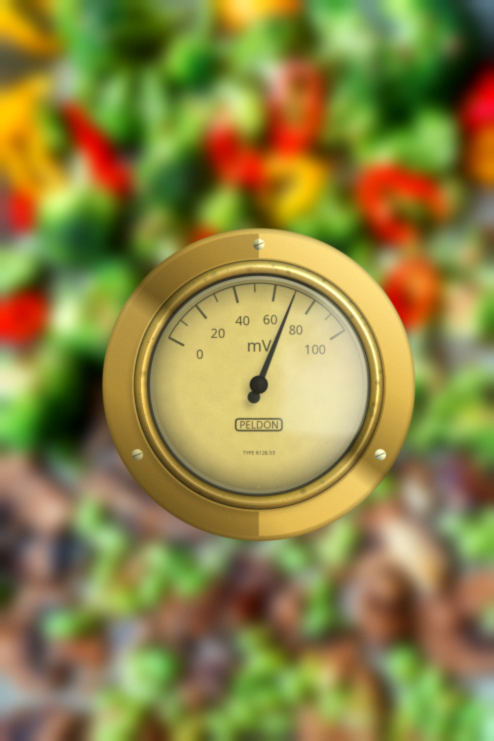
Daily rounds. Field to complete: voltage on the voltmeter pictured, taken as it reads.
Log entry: 70 mV
